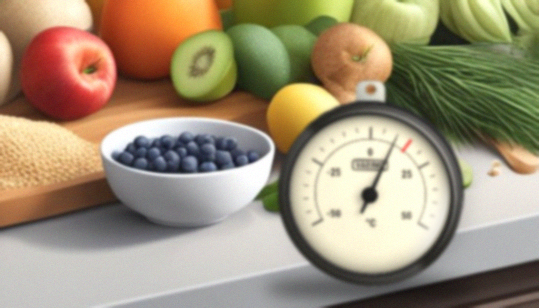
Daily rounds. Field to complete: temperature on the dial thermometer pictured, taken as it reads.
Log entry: 10 °C
